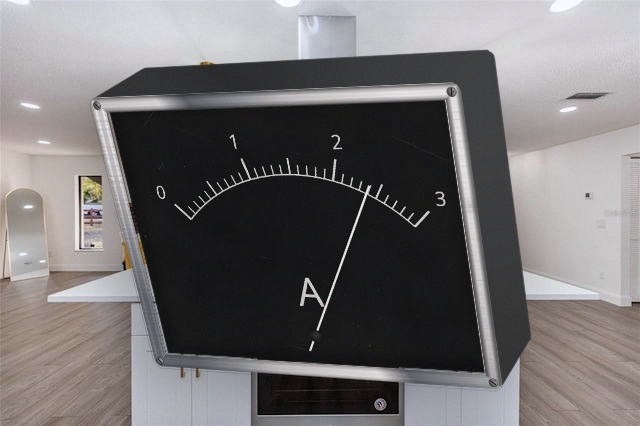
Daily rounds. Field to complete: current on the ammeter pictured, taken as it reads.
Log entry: 2.4 A
